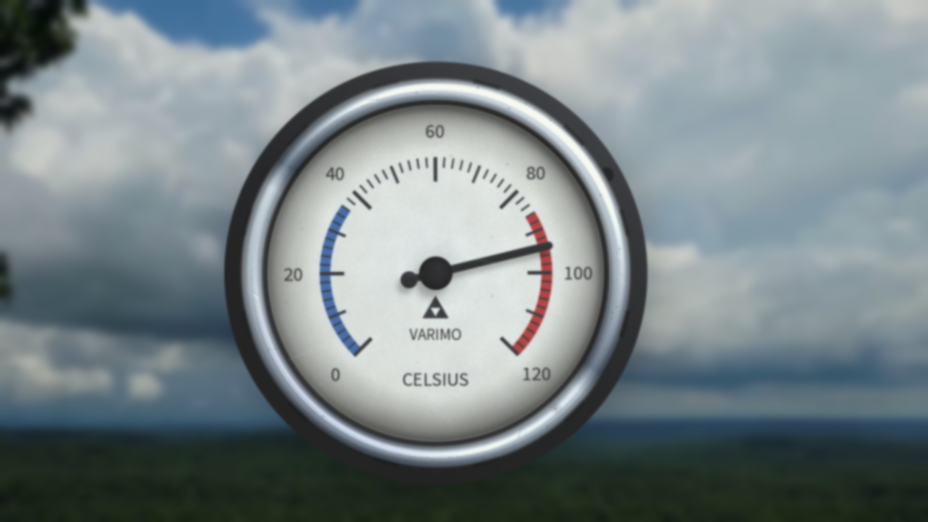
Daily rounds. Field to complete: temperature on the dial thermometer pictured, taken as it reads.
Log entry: 94 °C
